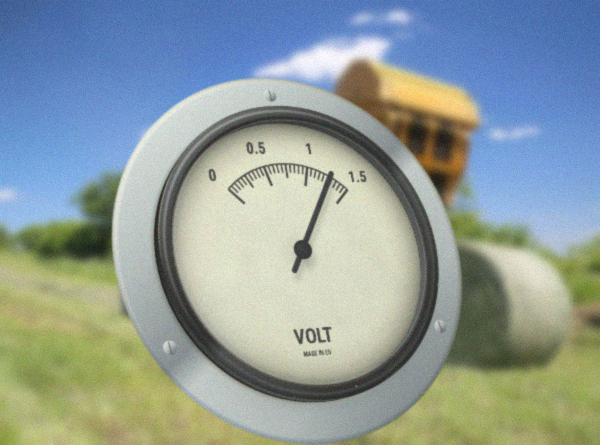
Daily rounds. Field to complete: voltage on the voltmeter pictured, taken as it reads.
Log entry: 1.25 V
